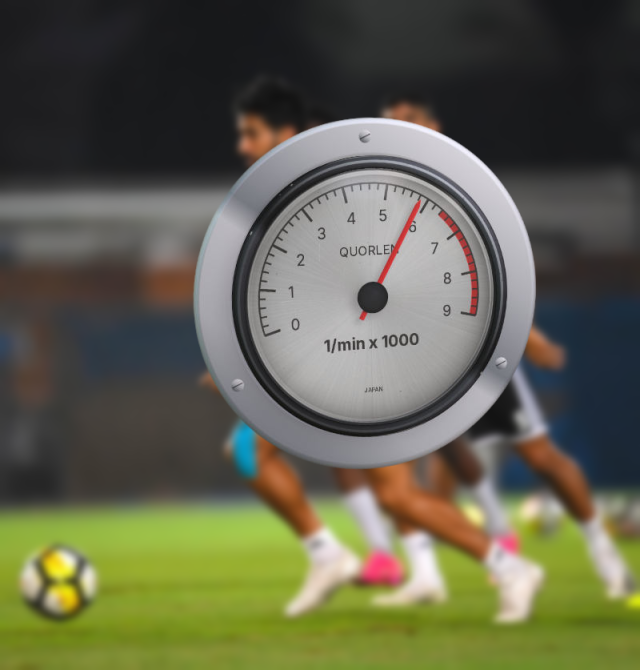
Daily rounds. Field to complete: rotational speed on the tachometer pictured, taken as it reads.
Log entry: 5800 rpm
